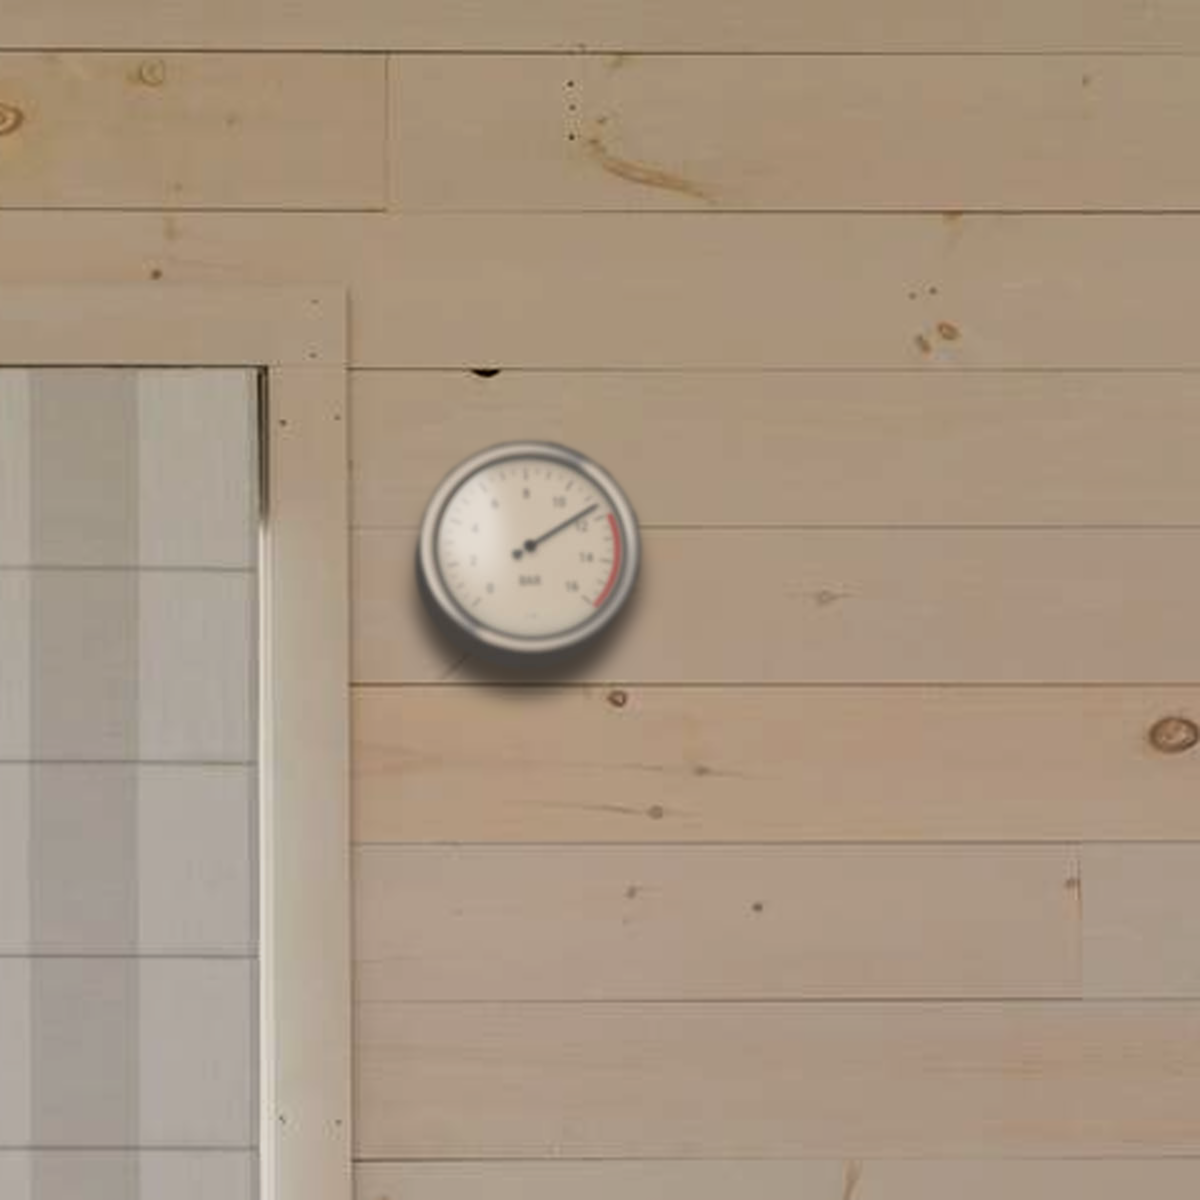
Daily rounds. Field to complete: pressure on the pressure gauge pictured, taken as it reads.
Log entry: 11.5 bar
